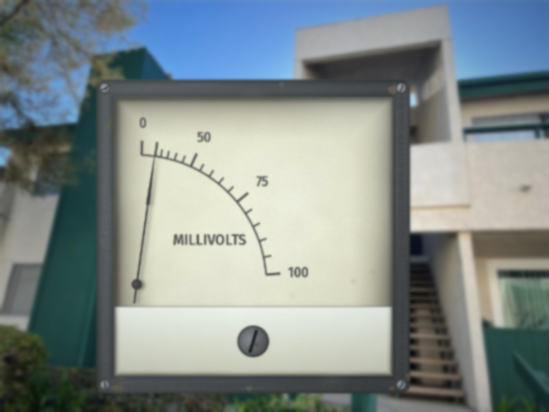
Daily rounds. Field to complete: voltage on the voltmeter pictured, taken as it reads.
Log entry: 25 mV
